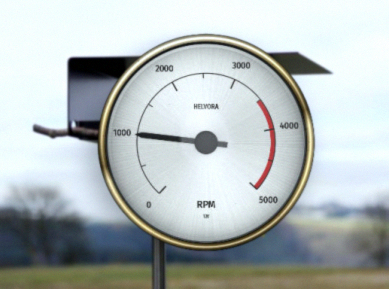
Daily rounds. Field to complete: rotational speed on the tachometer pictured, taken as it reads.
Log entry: 1000 rpm
